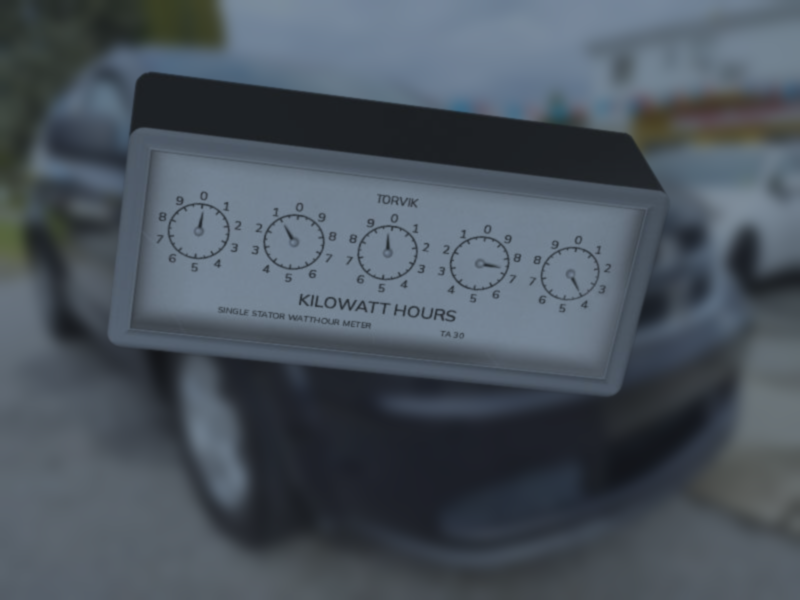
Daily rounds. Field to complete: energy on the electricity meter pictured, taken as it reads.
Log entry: 974 kWh
